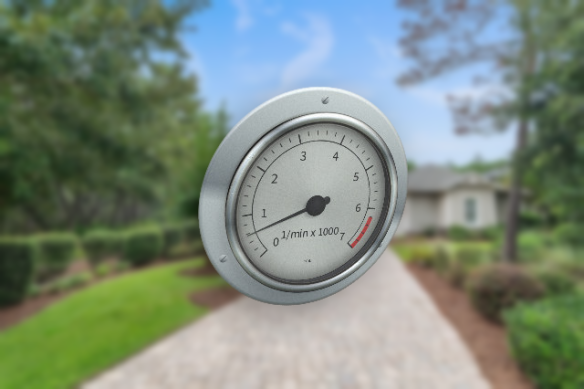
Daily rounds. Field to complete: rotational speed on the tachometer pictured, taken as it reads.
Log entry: 600 rpm
